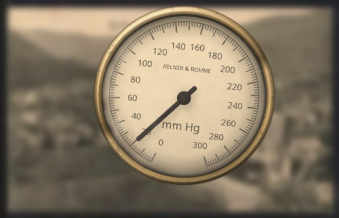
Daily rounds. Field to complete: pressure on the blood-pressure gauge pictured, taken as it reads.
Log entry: 20 mmHg
